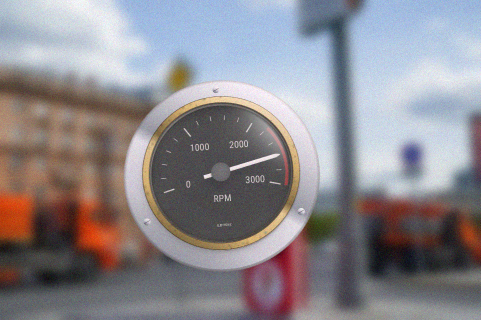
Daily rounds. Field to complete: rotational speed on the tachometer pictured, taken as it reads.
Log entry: 2600 rpm
